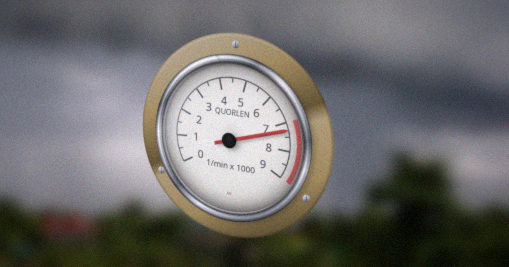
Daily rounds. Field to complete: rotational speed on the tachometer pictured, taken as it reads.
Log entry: 7250 rpm
